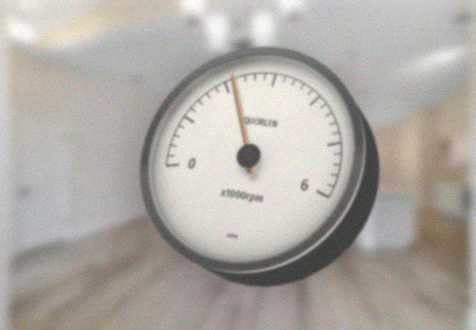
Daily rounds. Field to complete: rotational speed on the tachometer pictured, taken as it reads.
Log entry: 2200 rpm
